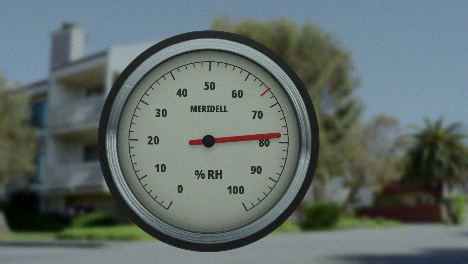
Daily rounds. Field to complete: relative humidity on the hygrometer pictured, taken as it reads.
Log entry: 78 %
